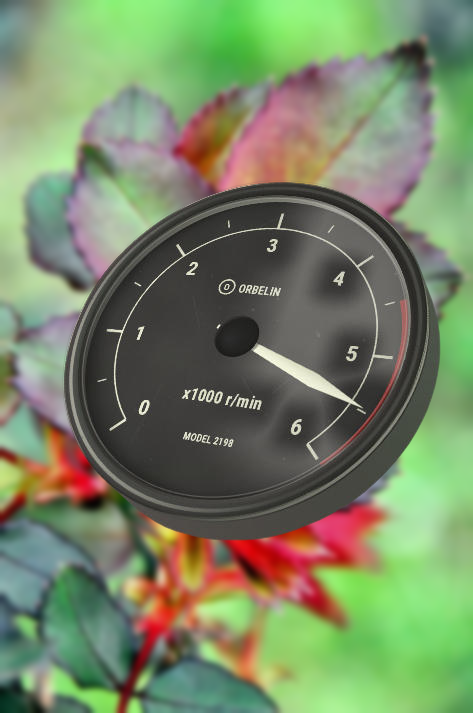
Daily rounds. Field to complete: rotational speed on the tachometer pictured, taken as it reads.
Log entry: 5500 rpm
